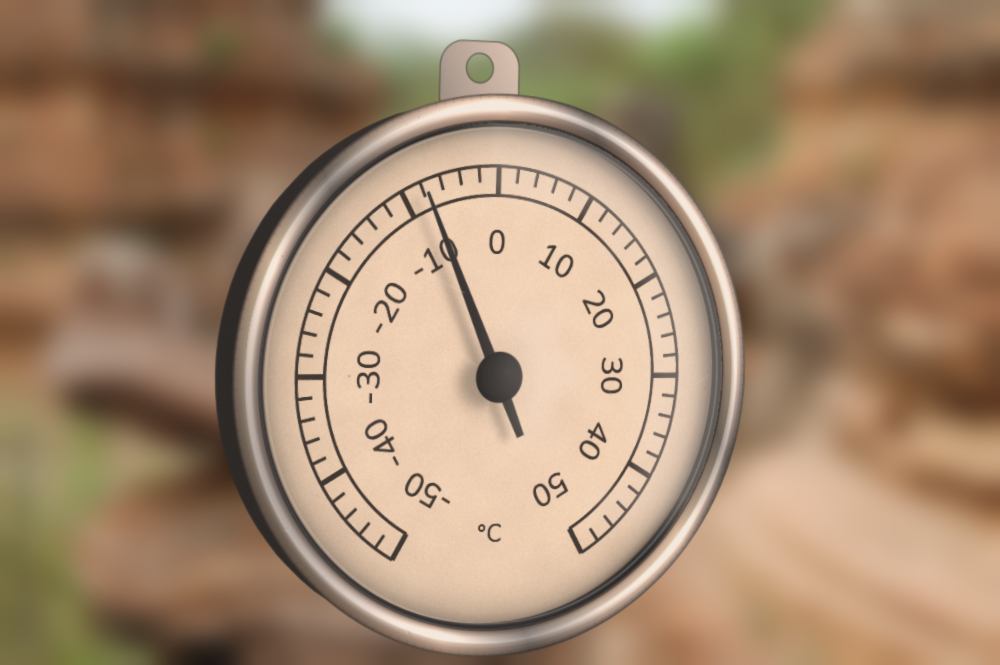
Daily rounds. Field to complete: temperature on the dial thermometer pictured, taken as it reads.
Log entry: -8 °C
